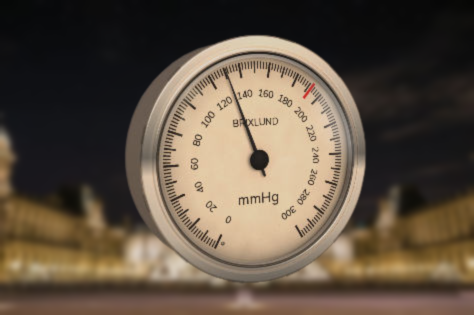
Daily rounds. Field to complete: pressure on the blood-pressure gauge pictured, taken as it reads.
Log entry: 130 mmHg
